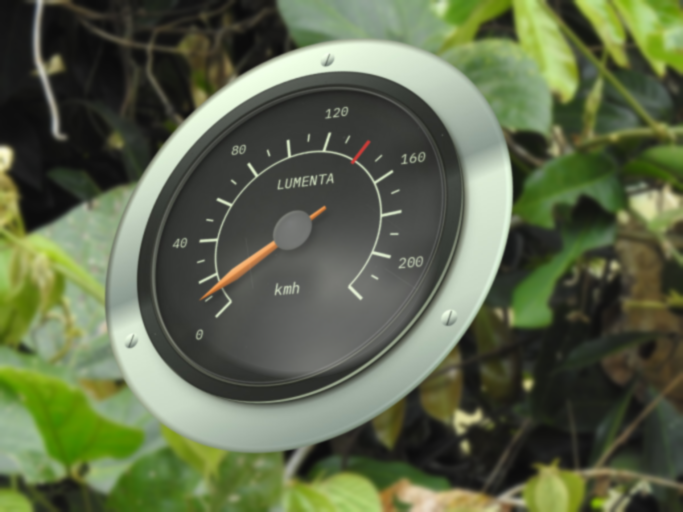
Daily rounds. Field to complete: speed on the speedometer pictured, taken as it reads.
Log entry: 10 km/h
